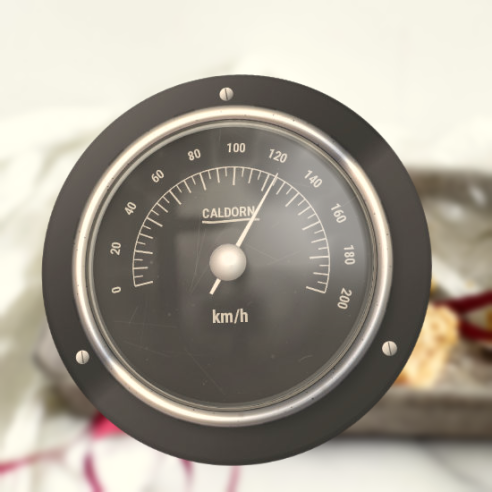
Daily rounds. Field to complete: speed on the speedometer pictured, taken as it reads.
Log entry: 125 km/h
